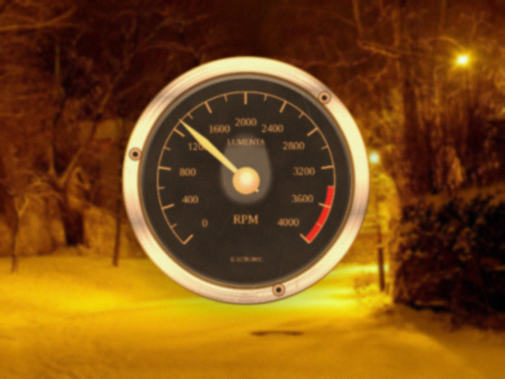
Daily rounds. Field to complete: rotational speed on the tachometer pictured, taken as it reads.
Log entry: 1300 rpm
